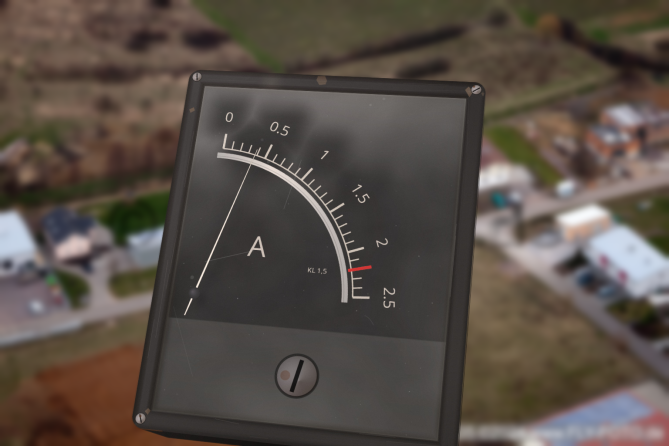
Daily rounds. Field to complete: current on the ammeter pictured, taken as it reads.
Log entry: 0.4 A
